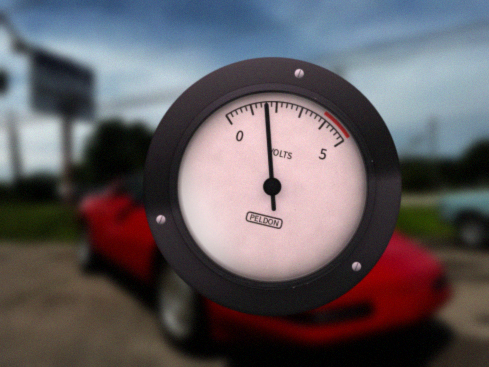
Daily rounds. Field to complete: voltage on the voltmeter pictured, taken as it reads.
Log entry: 1.6 V
